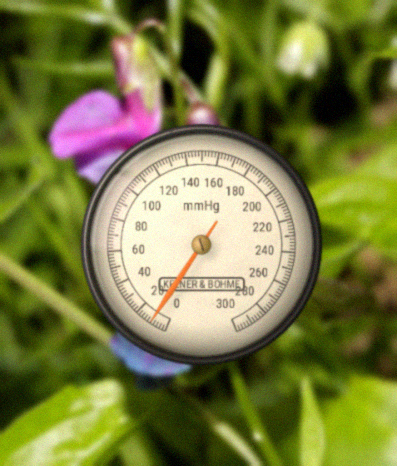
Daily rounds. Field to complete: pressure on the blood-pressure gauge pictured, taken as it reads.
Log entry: 10 mmHg
